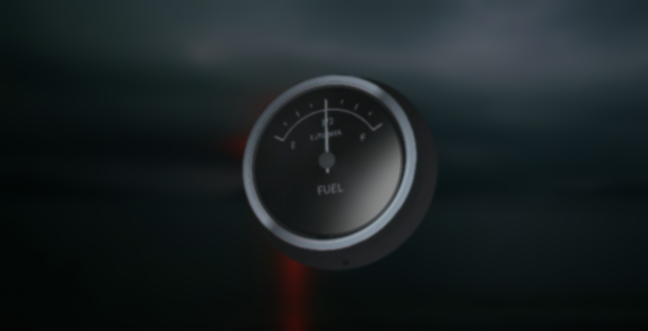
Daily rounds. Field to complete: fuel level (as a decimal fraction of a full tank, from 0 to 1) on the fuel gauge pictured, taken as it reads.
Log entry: 0.5
